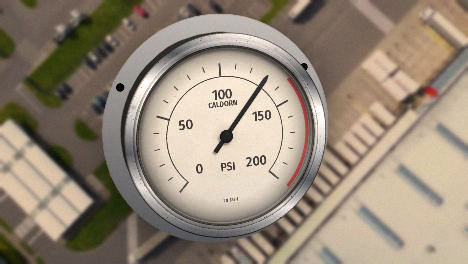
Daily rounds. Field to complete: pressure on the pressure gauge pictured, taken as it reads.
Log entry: 130 psi
